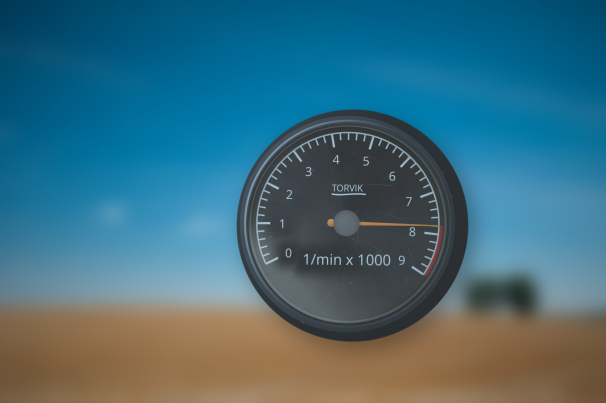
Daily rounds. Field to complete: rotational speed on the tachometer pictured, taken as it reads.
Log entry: 7800 rpm
